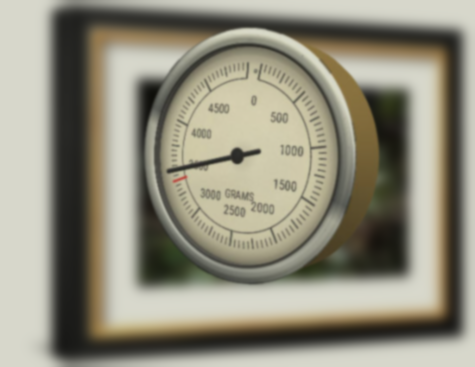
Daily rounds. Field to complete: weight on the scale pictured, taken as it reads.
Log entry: 3500 g
